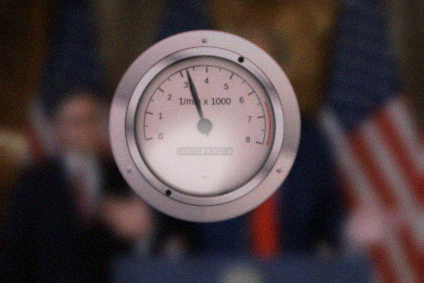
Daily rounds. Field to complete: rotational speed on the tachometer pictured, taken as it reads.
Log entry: 3250 rpm
